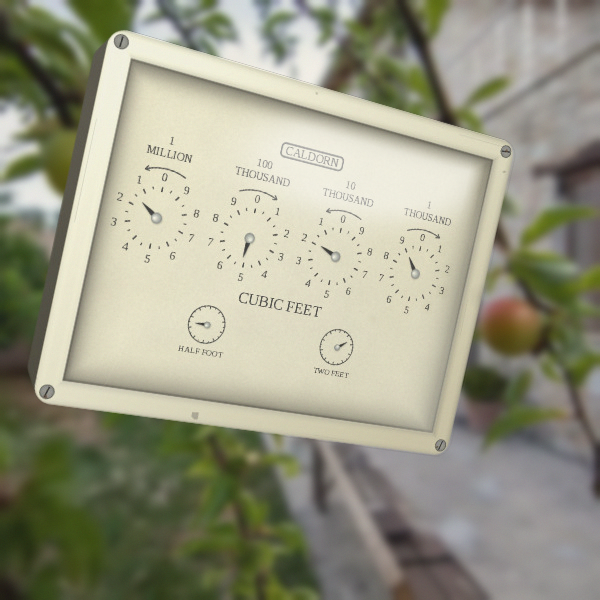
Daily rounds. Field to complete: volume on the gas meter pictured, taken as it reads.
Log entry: 151900 ft³
